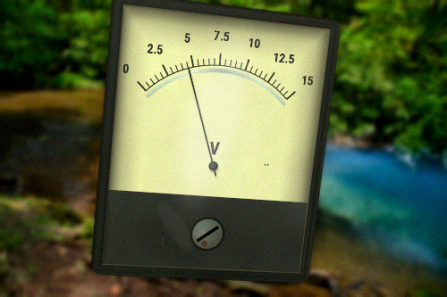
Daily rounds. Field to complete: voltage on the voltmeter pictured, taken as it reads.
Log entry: 4.5 V
